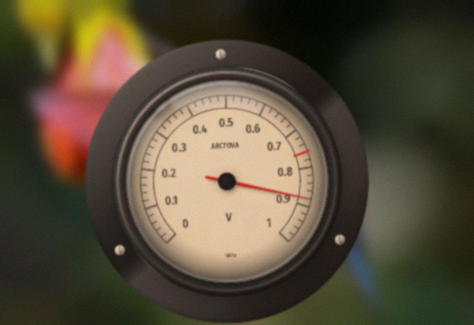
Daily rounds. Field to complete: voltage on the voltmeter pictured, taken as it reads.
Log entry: 0.88 V
